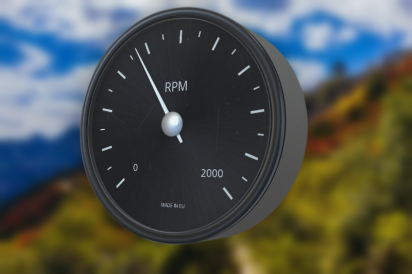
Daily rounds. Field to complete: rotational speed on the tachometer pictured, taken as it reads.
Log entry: 750 rpm
